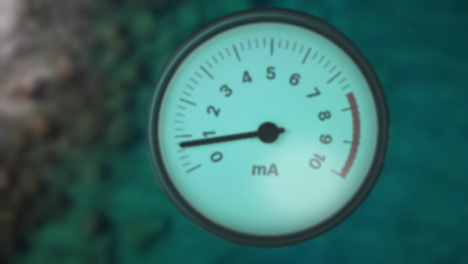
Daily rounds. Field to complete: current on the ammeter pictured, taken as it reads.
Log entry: 0.8 mA
